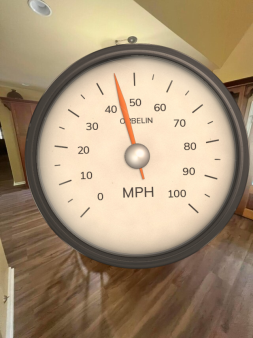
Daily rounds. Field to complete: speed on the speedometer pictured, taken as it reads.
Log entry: 45 mph
